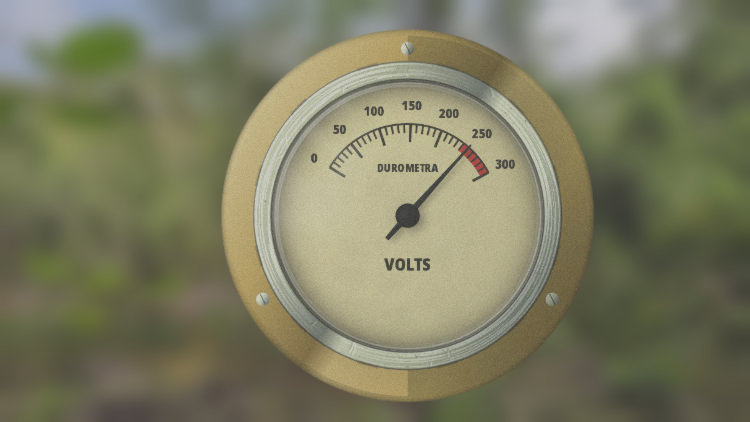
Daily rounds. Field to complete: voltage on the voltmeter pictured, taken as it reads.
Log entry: 250 V
